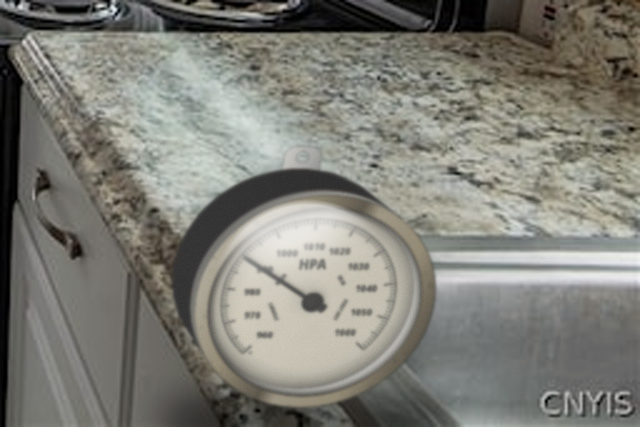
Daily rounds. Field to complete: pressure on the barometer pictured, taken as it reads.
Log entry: 990 hPa
